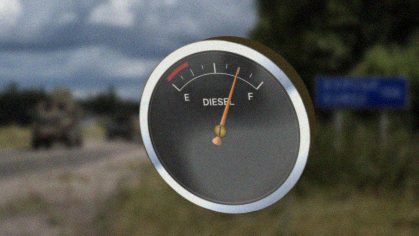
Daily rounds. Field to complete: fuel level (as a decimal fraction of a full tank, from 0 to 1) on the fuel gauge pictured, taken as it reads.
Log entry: 0.75
